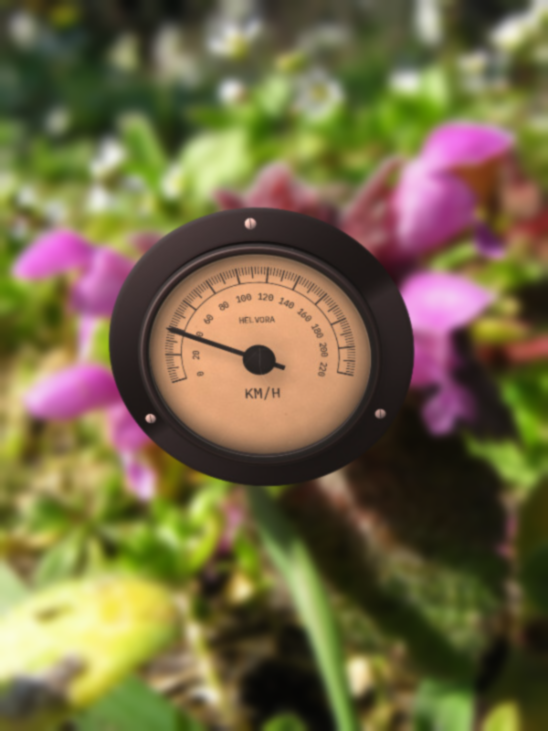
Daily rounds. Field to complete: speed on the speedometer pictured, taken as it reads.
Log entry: 40 km/h
